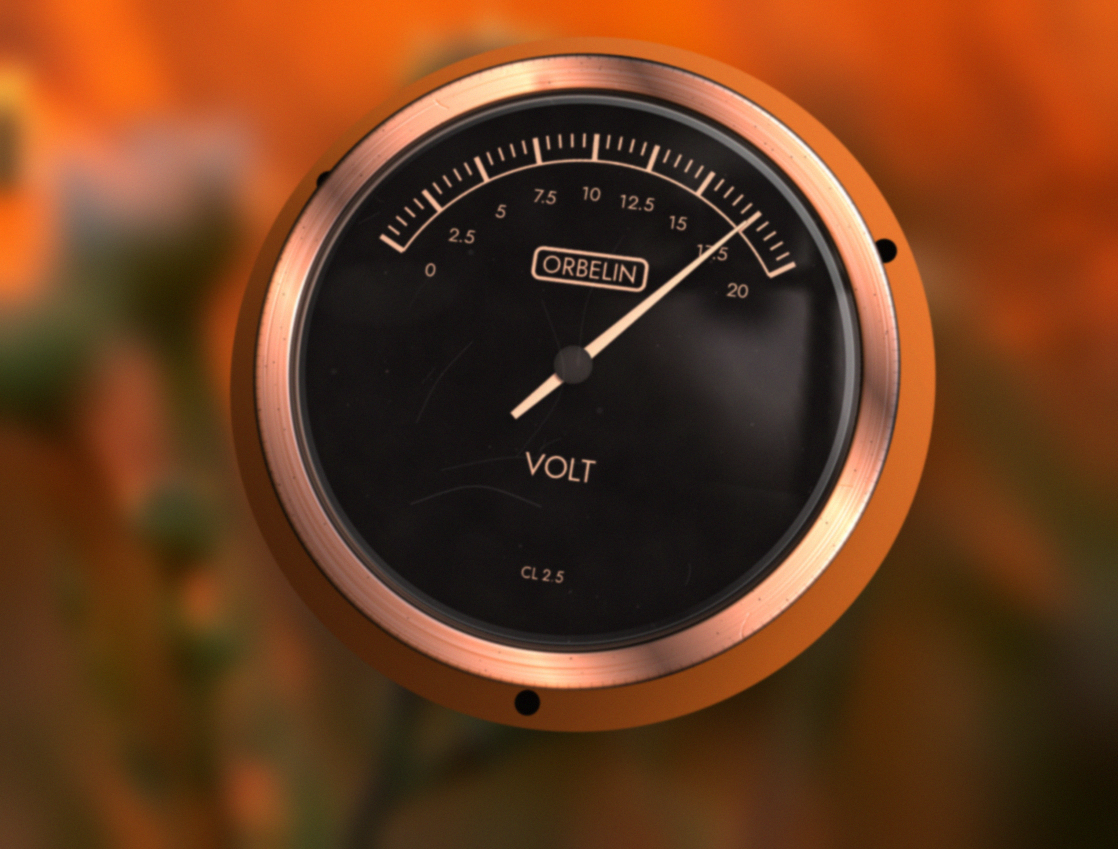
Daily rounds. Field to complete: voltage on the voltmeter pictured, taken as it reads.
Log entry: 17.5 V
